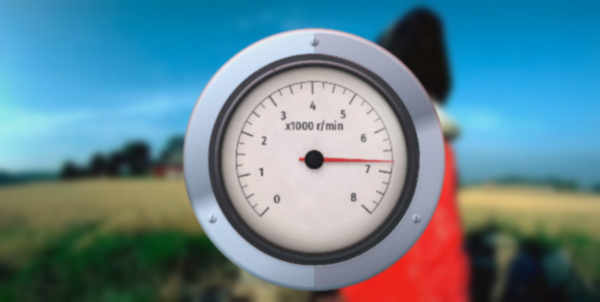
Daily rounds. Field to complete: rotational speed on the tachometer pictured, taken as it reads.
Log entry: 6750 rpm
